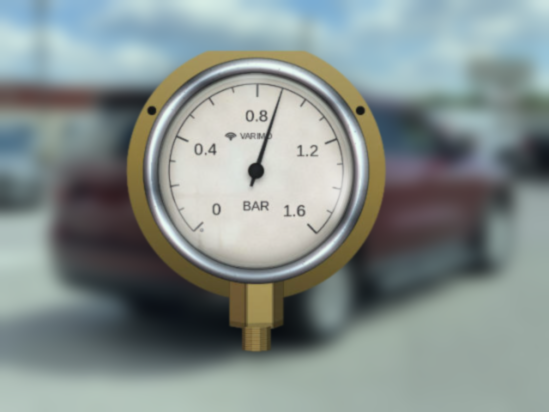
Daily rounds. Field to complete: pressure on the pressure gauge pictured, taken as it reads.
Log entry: 0.9 bar
